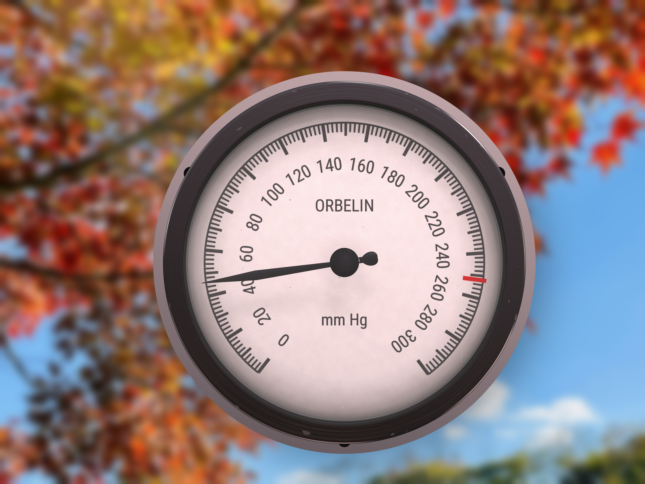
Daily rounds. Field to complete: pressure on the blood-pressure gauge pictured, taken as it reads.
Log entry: 46 mmHg
